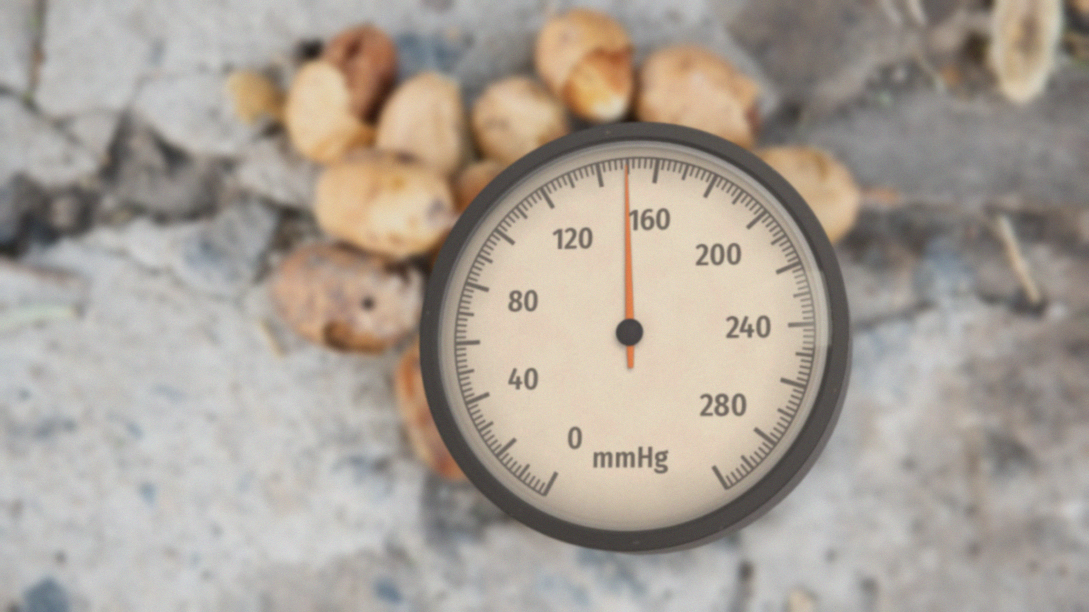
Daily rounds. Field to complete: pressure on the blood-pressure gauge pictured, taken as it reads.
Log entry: 150 mmHg
